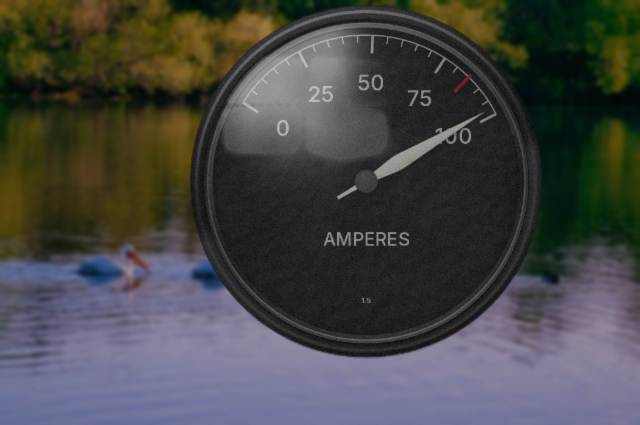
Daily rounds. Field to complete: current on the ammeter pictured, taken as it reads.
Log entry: 97.5 A
